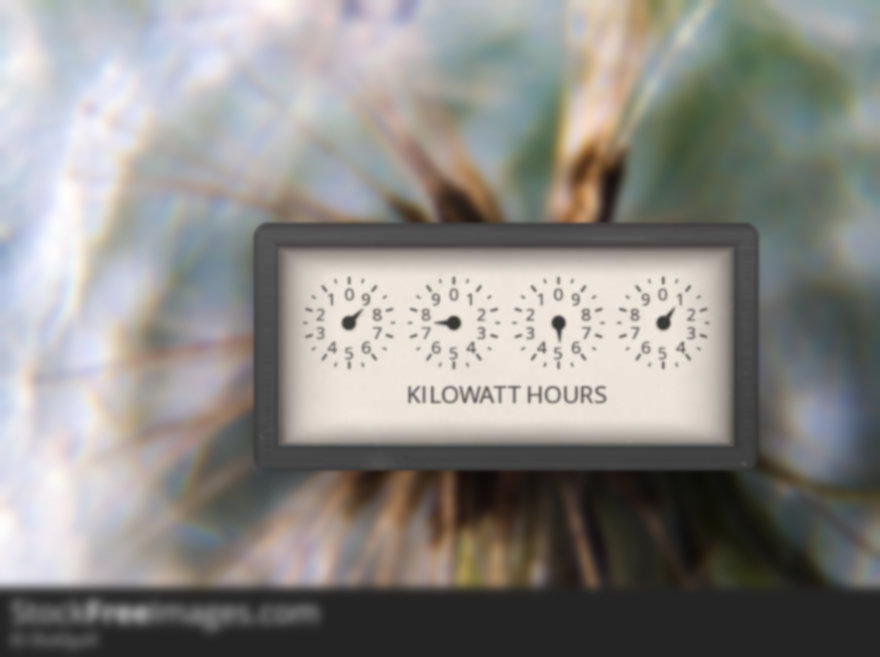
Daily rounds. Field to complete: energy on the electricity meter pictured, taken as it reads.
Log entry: 8751 kWh
